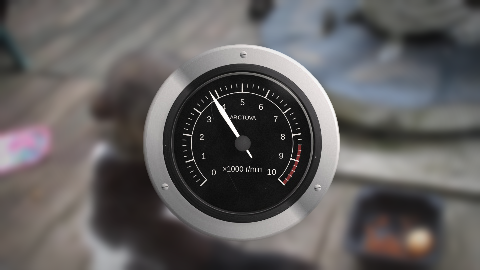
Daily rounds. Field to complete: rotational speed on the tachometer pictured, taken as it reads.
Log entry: 3800 rpm
